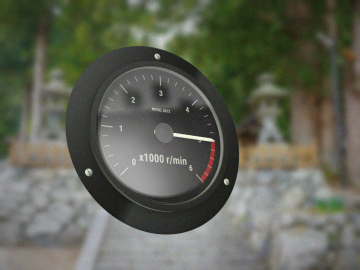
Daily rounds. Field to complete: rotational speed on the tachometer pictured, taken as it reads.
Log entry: 5000 rpm
